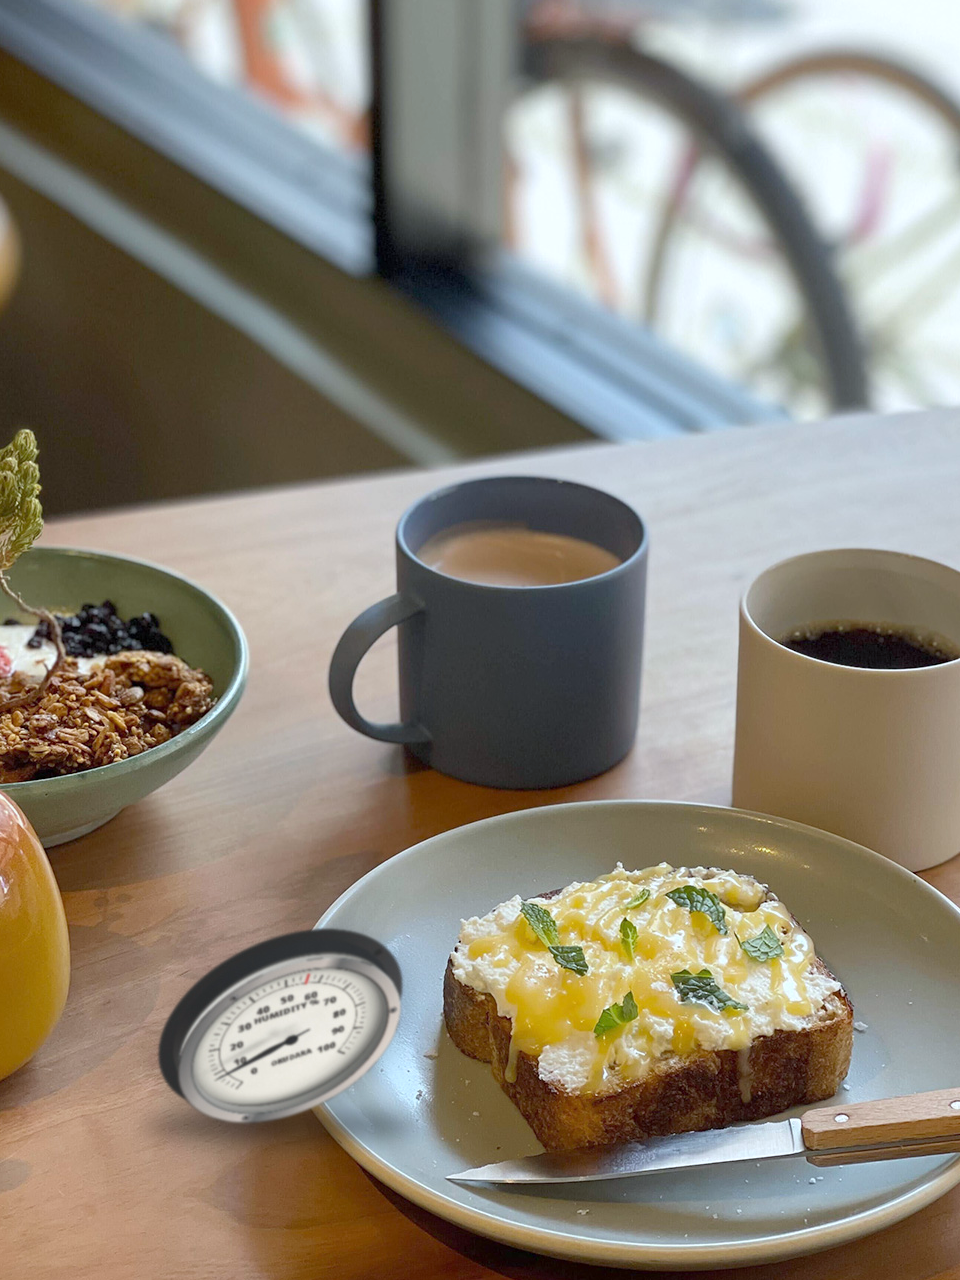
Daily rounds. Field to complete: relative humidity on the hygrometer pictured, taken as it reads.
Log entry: 10 %
